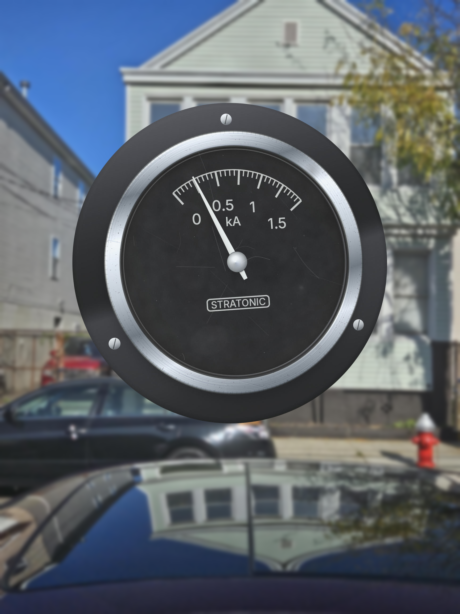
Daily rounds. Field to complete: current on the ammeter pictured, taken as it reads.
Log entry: 0.25 kA
